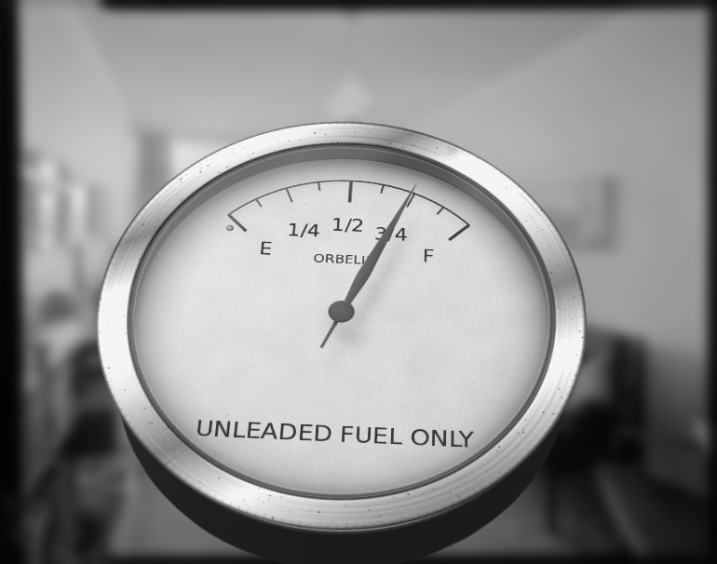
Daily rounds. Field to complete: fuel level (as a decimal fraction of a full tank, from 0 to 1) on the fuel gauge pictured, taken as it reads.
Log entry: 0.75
